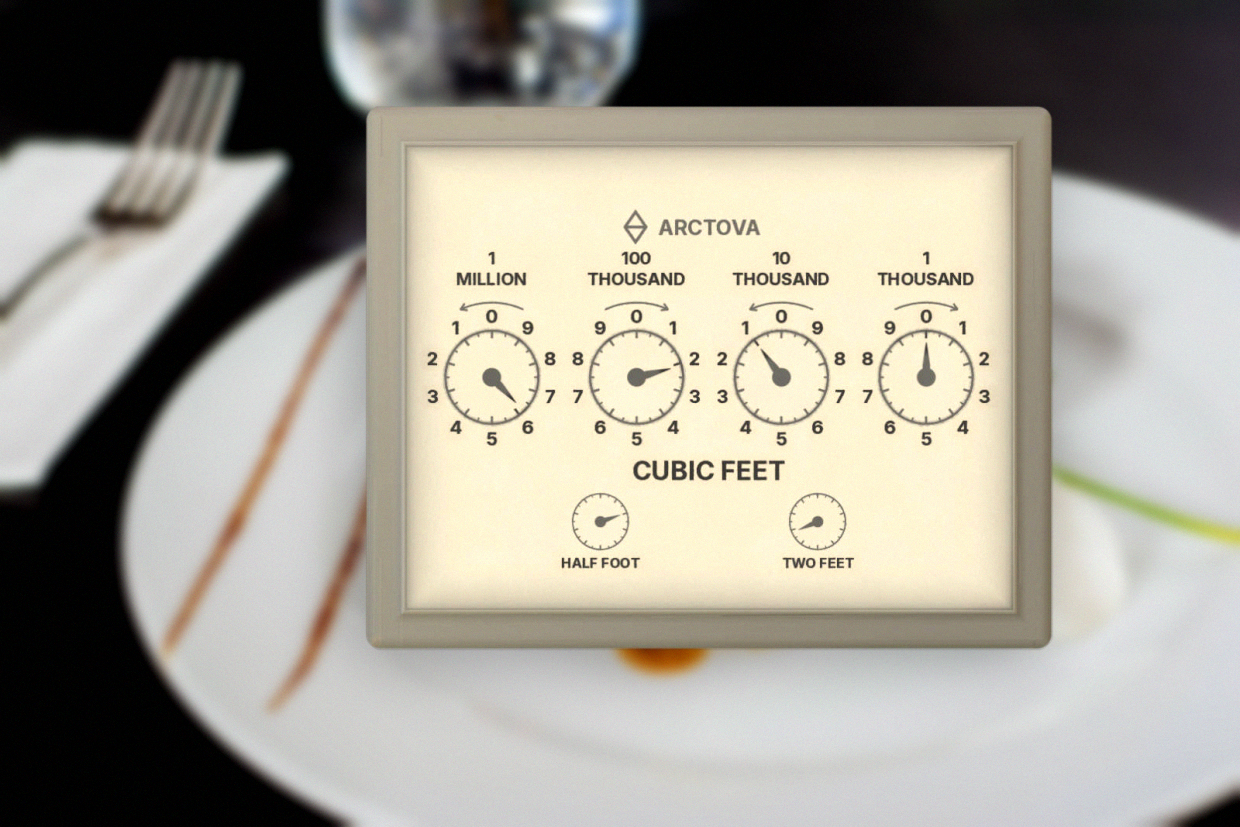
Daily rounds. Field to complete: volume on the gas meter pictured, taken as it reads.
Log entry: 621000 ft³
